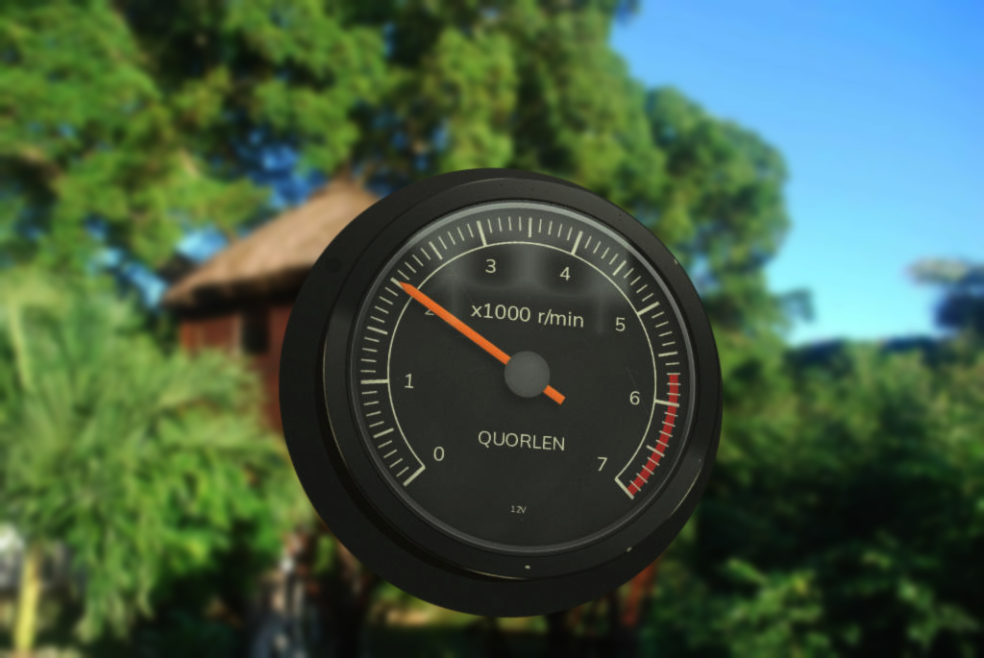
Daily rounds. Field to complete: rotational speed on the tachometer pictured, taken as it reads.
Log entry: 2000 rpm
